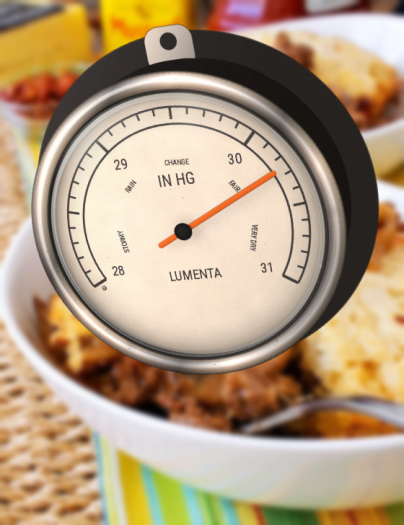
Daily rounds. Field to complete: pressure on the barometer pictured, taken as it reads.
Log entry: 30.25 inHg
